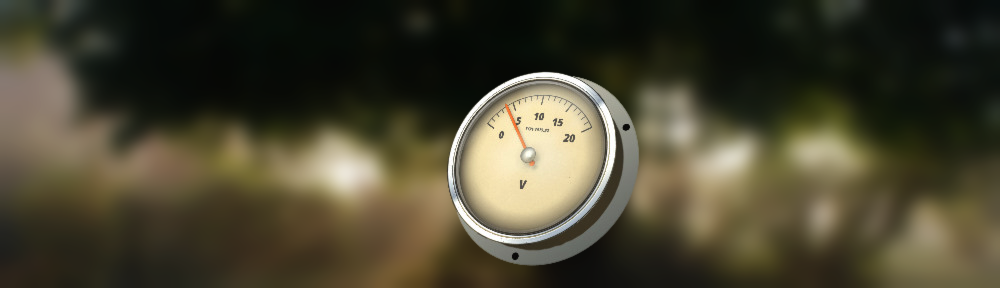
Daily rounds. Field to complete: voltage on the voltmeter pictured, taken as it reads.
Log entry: 4 V
